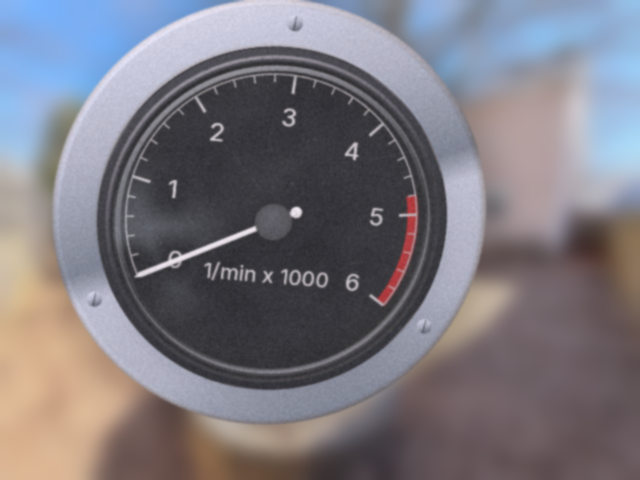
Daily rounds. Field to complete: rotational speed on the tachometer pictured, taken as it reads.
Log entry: 0 rpm
